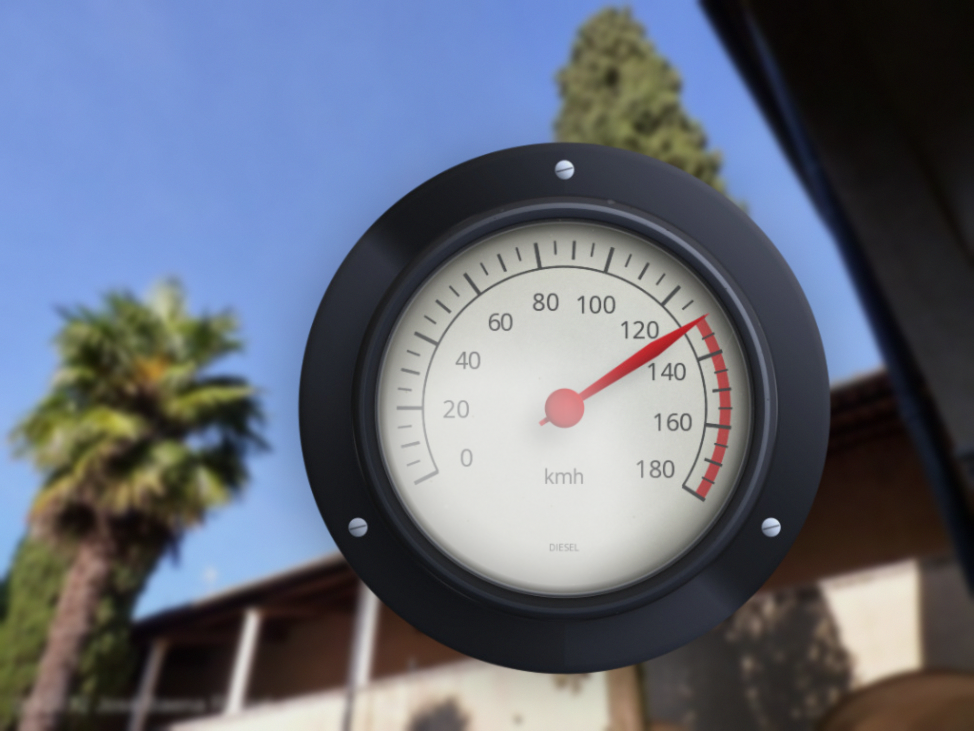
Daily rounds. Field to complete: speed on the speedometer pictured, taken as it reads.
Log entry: 130 km/h
